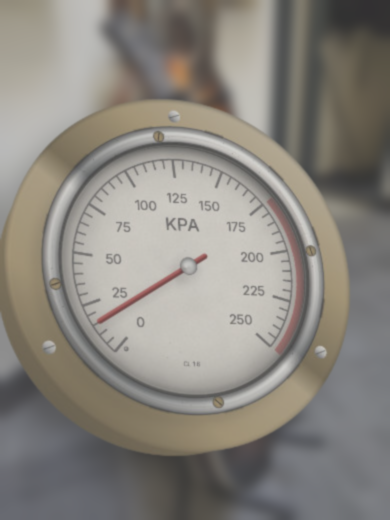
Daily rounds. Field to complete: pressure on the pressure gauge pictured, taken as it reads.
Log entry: 15 kPa
